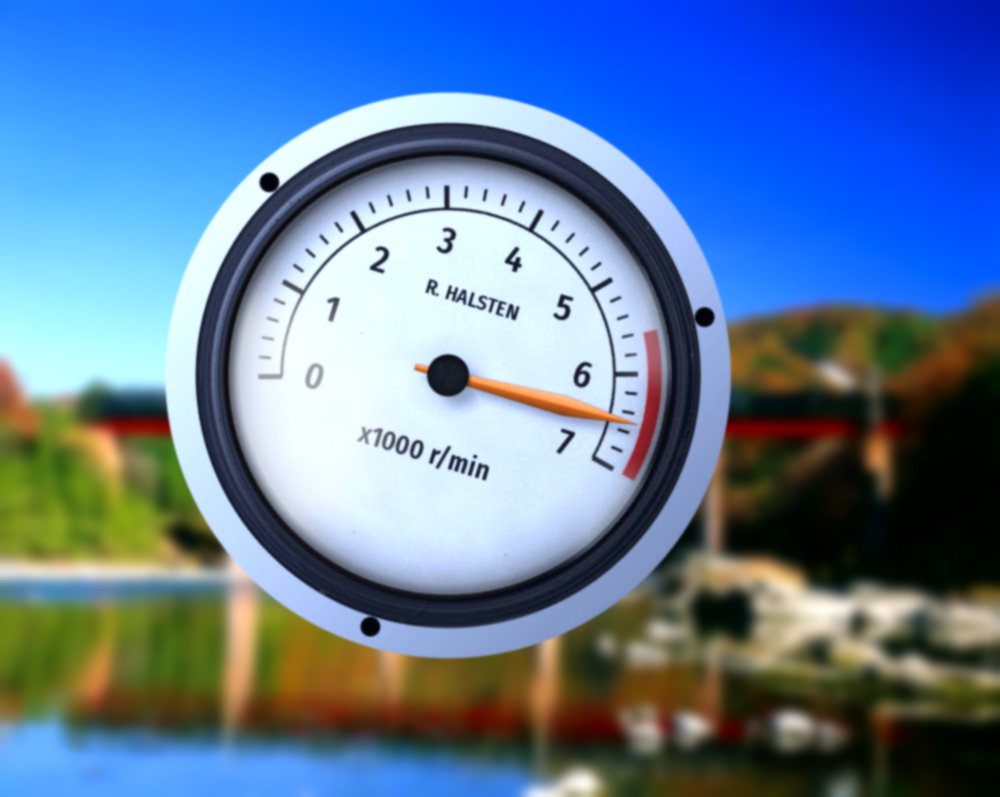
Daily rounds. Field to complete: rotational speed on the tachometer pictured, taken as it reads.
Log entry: 6500 rpm
